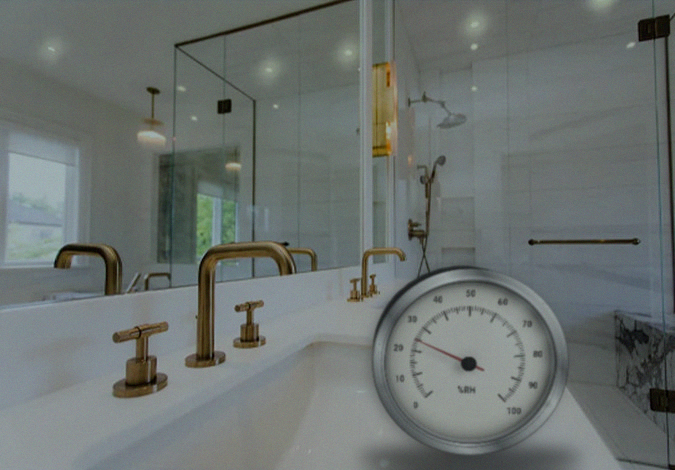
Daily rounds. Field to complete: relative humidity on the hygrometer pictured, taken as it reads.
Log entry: 25 %
